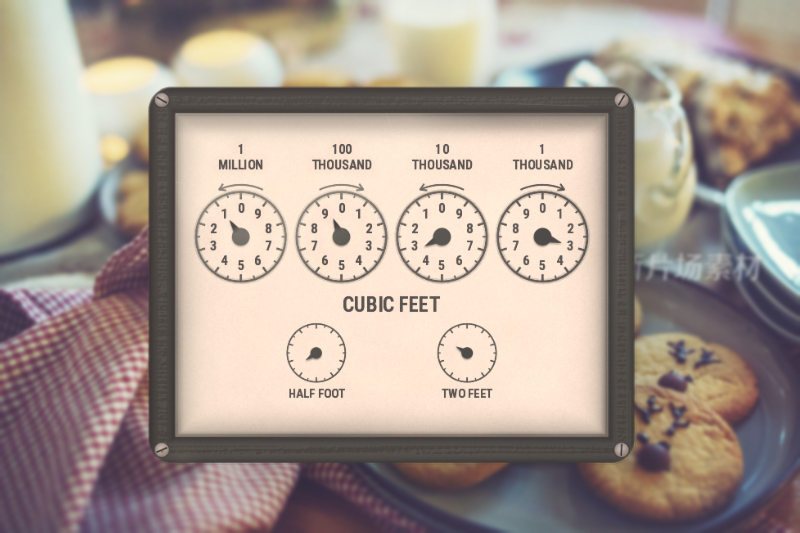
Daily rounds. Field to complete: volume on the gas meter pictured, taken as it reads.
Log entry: 93300 ft³
